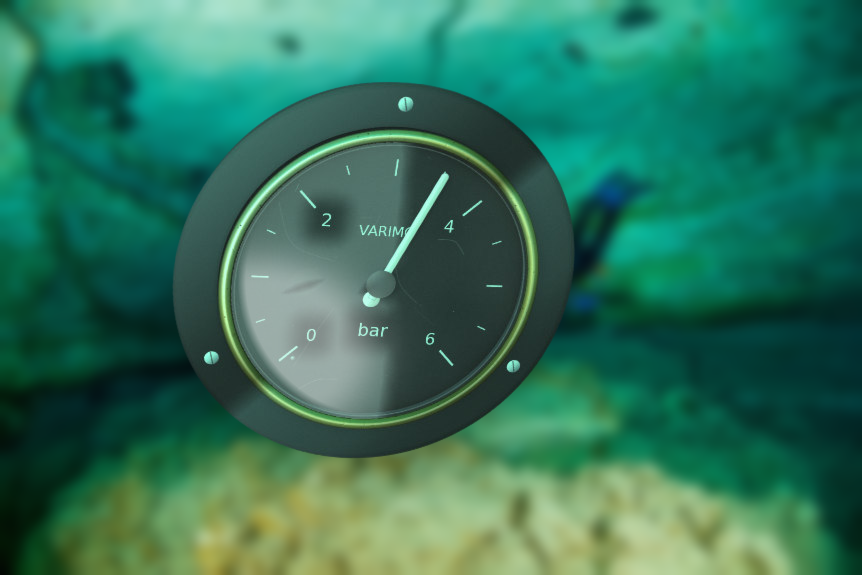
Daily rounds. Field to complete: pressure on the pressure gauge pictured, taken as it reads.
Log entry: 3.5 bar
